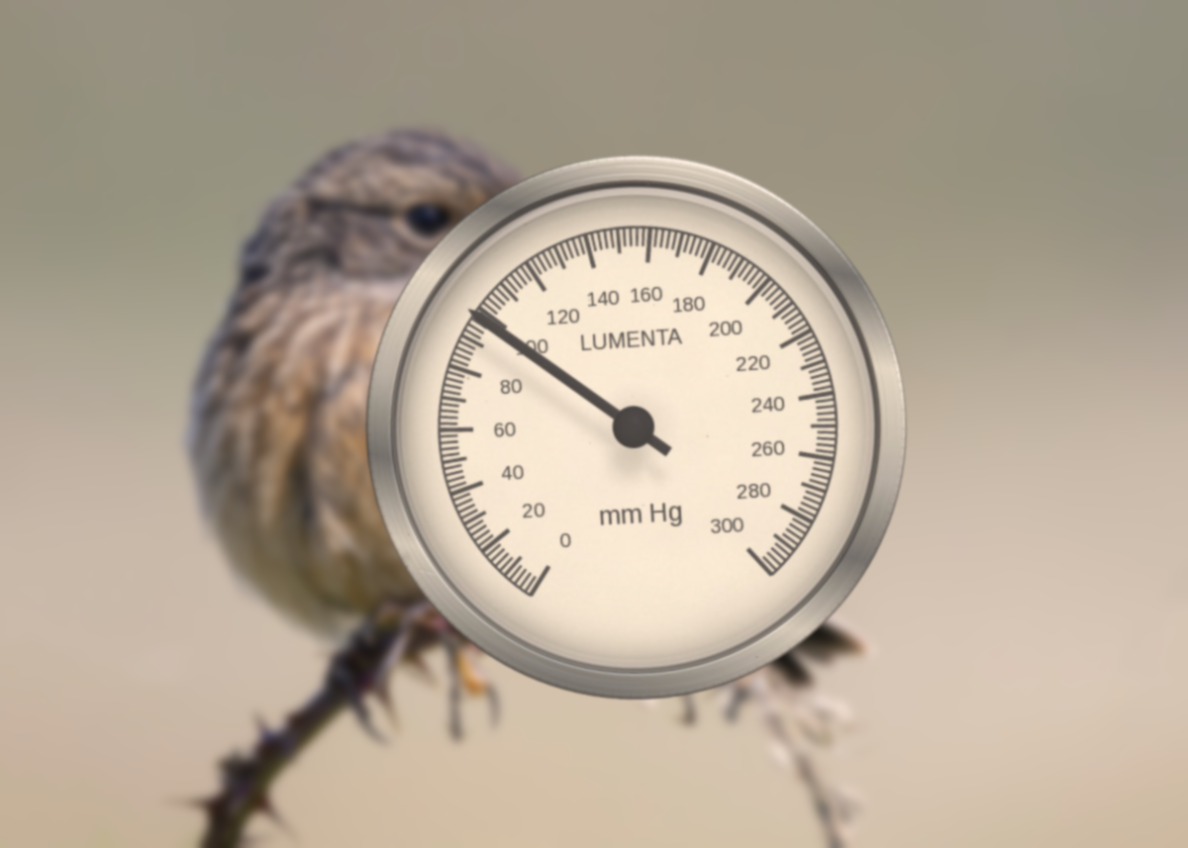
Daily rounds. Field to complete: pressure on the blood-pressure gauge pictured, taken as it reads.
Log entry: 98 mmHg
